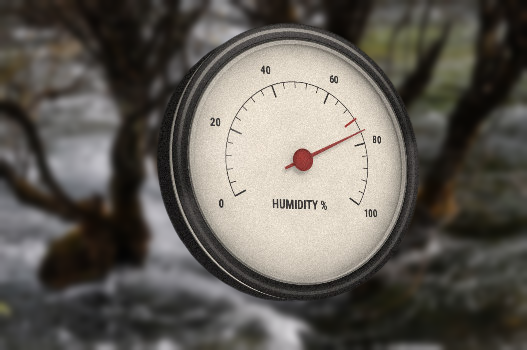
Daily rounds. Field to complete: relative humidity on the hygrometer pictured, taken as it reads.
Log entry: 76 %
